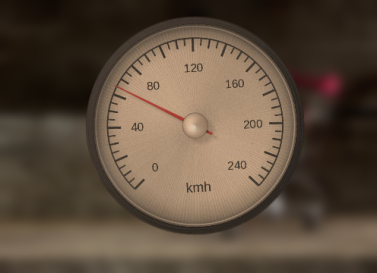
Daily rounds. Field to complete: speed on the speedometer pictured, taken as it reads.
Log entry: 65 km/h
